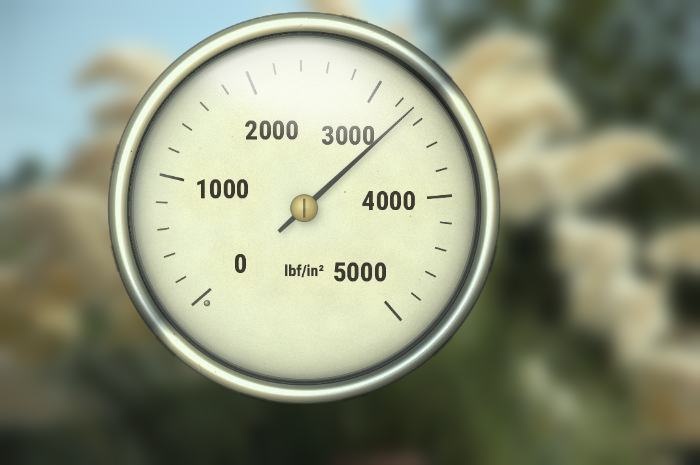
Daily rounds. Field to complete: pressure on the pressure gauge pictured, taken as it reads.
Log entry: 3300 psi
